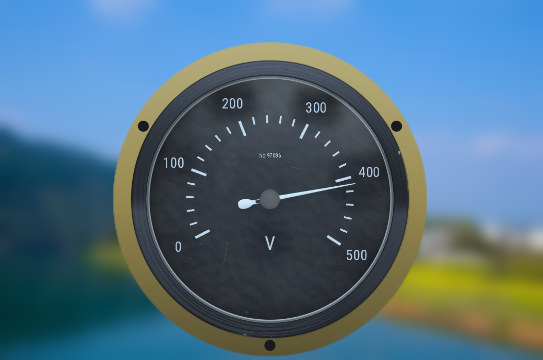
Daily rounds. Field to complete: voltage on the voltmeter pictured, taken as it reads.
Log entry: 410 V
